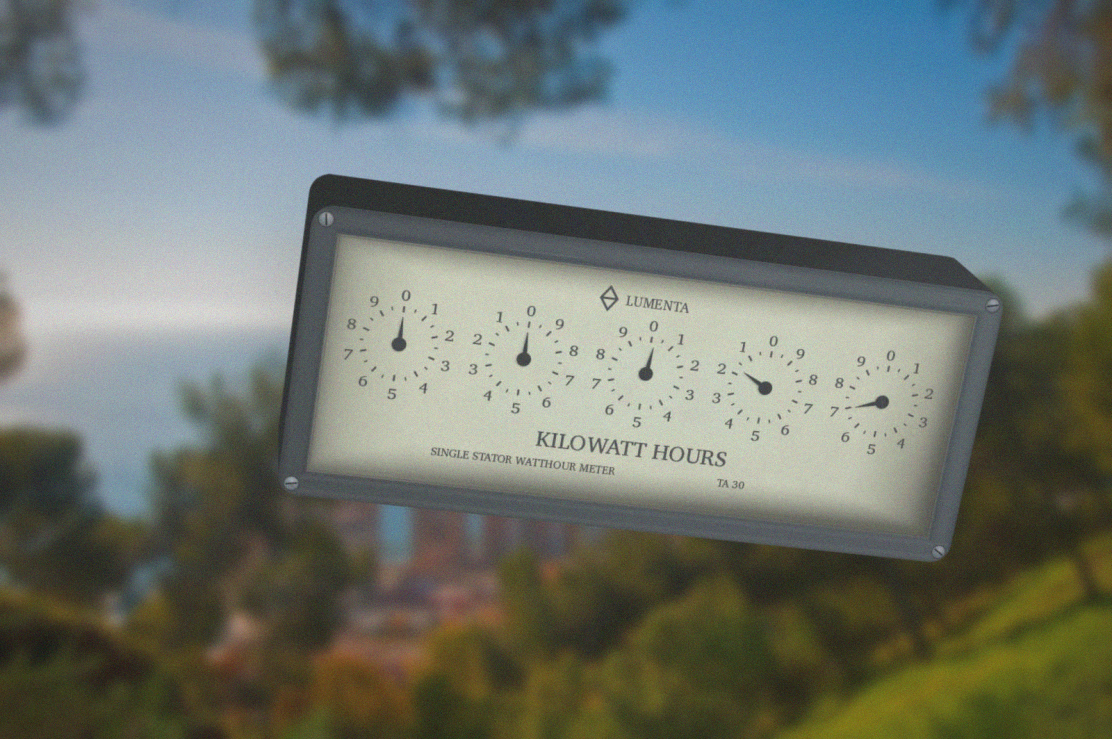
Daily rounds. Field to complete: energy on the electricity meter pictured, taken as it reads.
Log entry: 17 kWh
